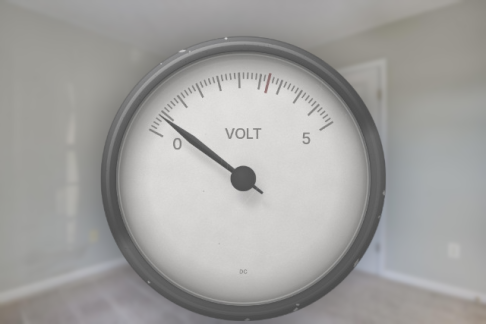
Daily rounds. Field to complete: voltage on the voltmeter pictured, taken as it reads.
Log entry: 0.4 V
